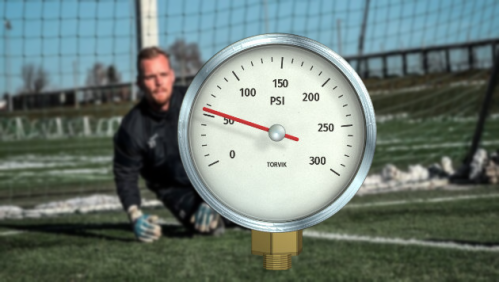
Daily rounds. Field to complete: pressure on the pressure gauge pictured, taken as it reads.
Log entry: 55 psi
